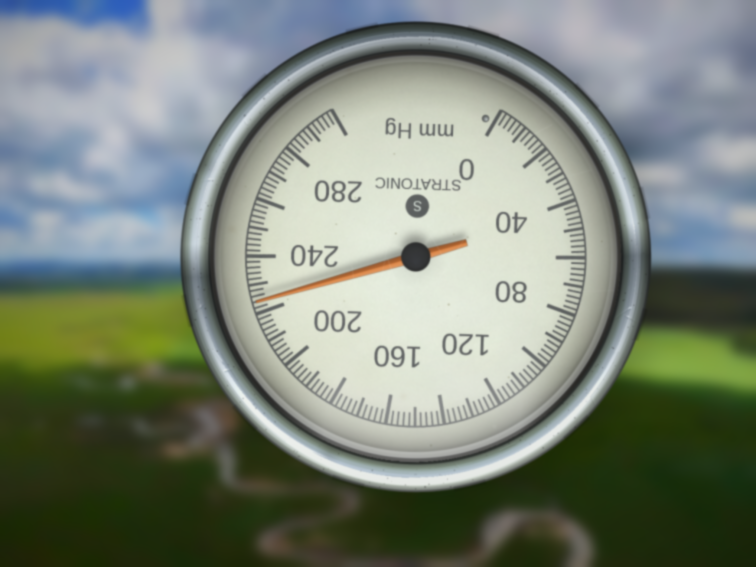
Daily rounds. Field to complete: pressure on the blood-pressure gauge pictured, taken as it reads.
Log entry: 224 mmHg
